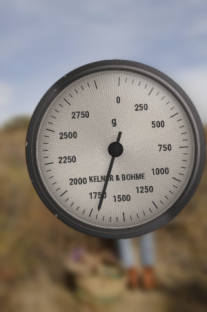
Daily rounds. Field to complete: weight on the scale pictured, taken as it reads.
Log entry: 1700 g
